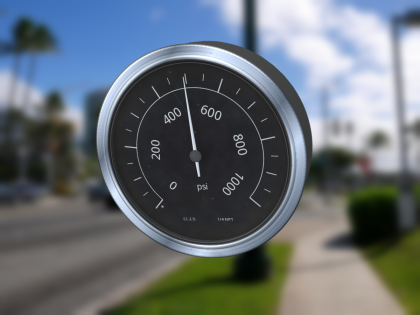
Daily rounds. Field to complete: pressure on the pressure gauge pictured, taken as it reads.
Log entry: 500 psi
